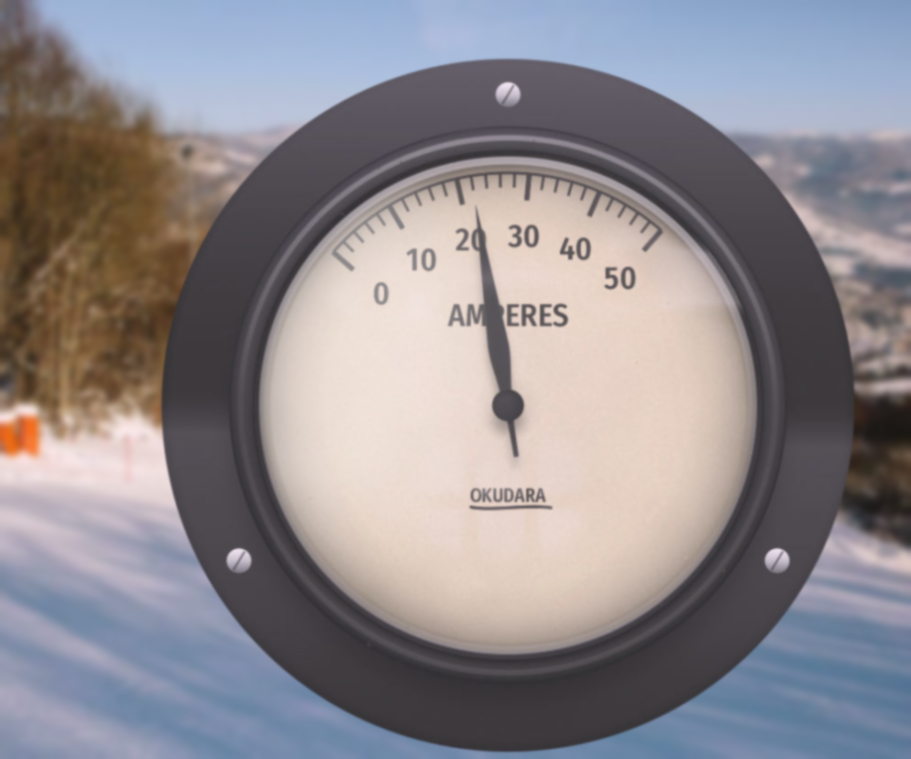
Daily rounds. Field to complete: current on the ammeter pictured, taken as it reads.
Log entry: 22 A
